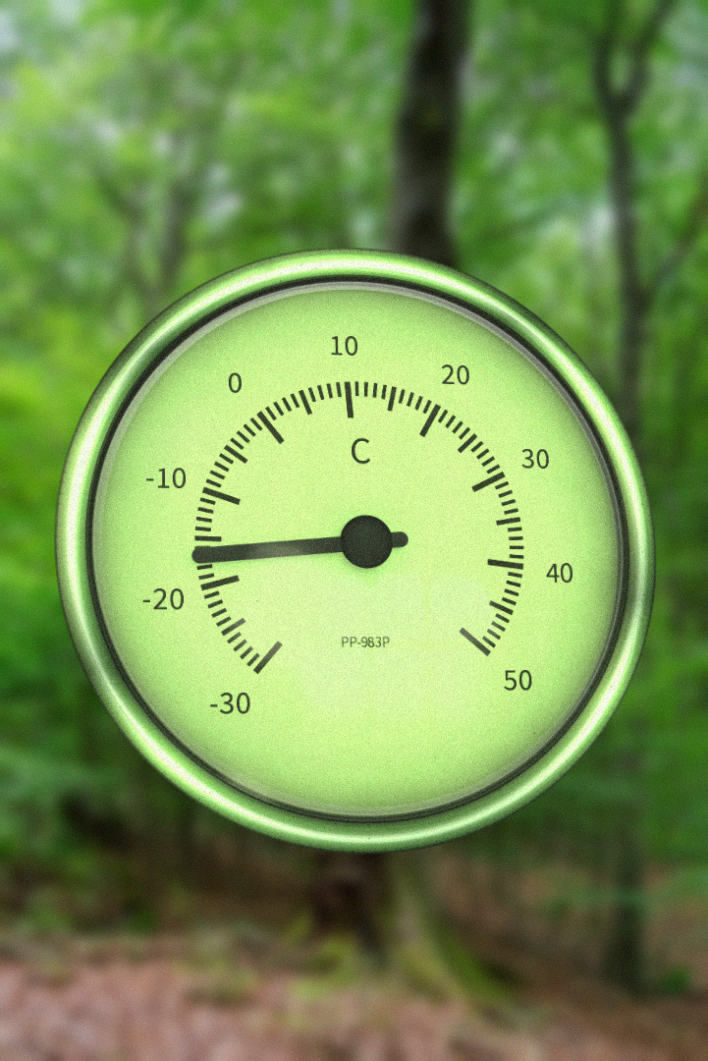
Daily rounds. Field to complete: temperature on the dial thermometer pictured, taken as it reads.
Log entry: -17 °C
